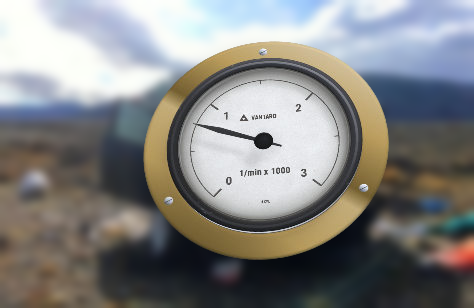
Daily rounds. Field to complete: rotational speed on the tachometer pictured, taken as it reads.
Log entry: 750 rpm
